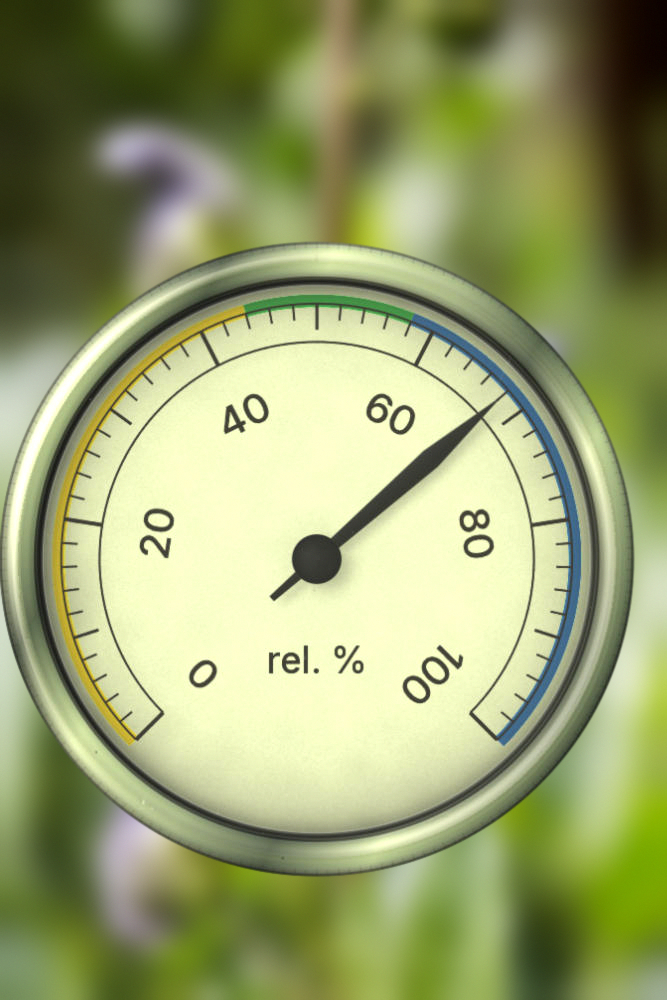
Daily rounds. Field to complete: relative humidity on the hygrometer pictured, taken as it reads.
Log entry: 68 %
